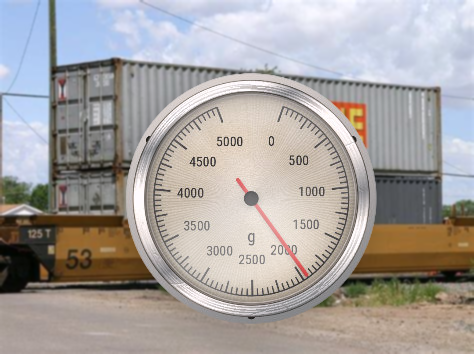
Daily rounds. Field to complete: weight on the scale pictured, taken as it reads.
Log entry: 1950 g
